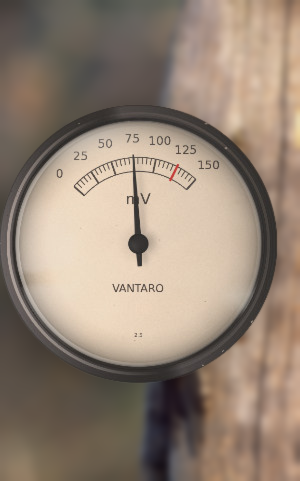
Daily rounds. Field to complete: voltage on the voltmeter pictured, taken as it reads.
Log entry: 75 mV
